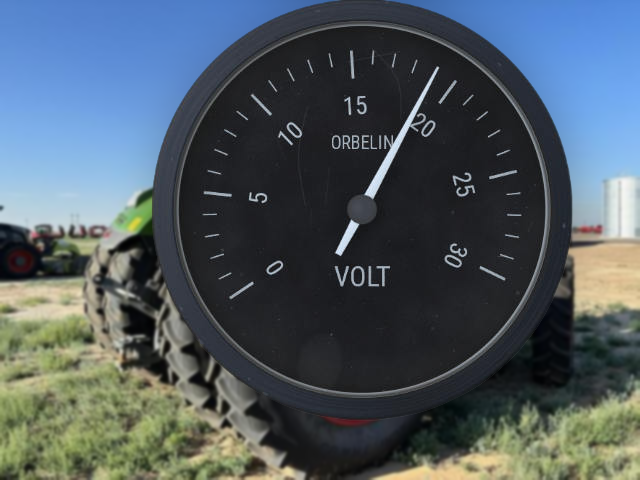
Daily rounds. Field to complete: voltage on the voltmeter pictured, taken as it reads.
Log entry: 19 V
